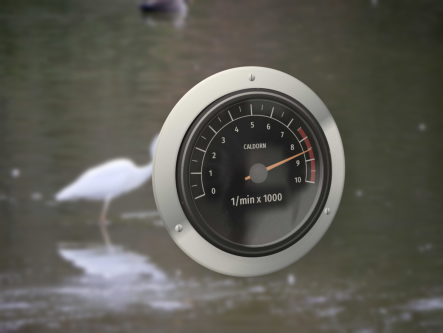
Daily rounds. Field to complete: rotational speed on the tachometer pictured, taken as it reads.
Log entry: 8500 rpm
